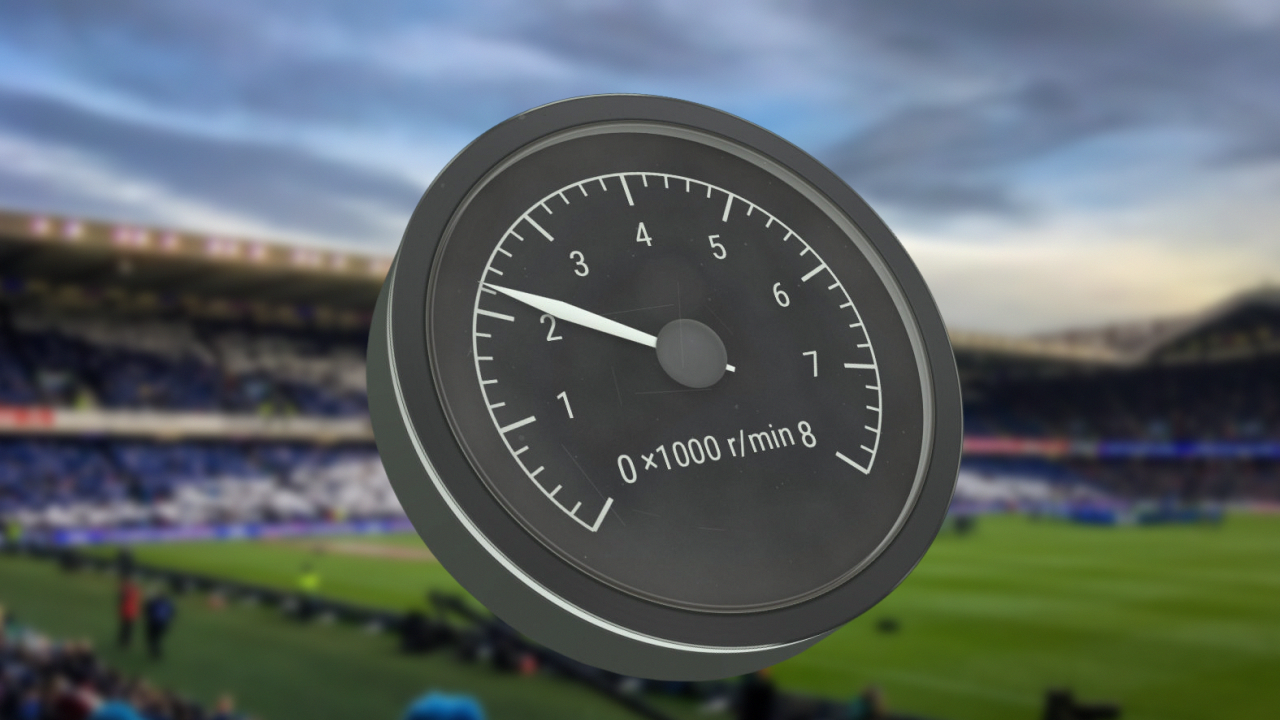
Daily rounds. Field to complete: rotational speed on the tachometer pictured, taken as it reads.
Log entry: 2200 rpm
